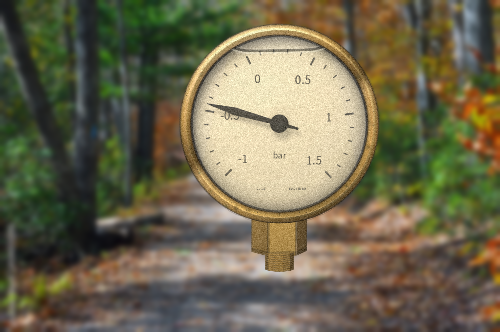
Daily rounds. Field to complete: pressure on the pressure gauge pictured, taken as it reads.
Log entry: -0.45 bar
